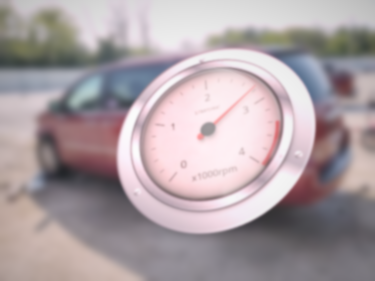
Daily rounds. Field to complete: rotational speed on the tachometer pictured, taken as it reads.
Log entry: 2800 rpm
